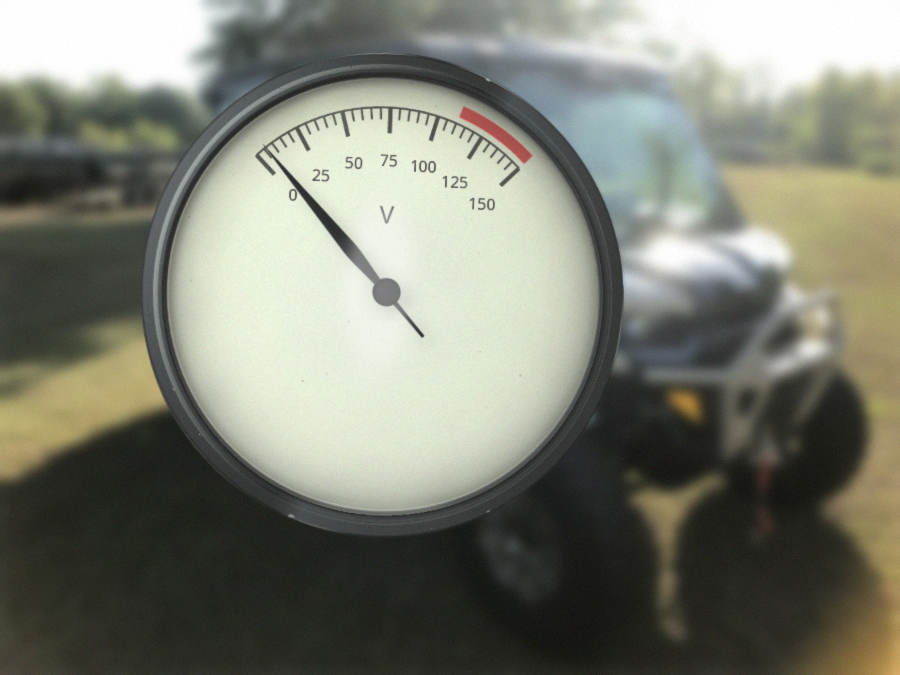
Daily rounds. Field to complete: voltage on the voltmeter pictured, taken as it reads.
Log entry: 5 V
